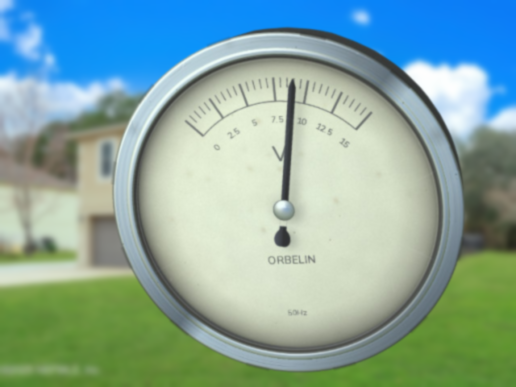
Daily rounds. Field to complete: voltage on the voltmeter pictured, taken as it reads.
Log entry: 9 V
